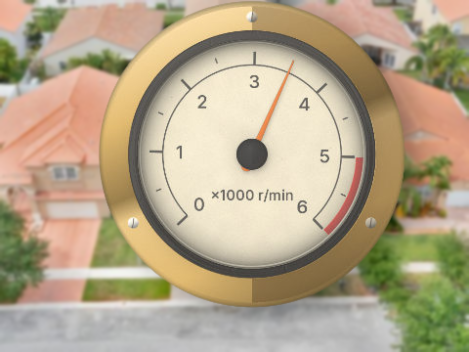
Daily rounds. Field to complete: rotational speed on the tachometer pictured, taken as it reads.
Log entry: 3500 rpm
